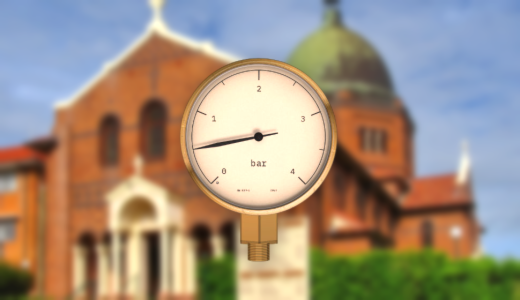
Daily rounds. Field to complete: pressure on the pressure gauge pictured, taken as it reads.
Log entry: 0.5 bar
